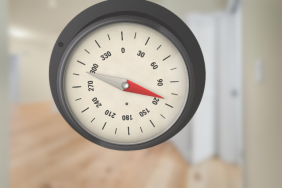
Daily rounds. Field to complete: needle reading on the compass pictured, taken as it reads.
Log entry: 112.5 °
